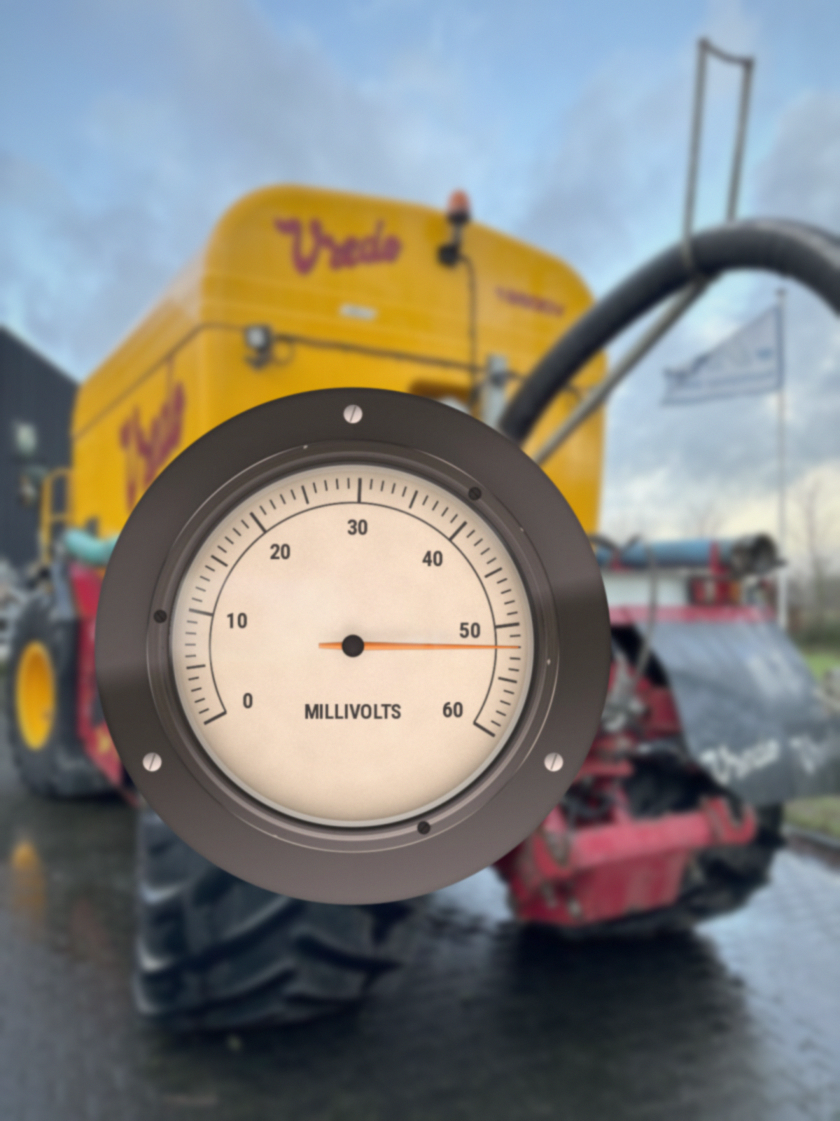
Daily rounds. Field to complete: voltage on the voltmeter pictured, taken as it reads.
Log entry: 52 mV
